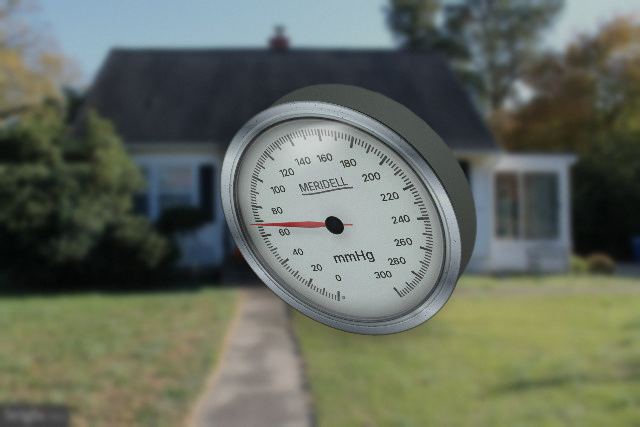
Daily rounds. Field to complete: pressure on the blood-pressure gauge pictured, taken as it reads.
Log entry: 70 mmHg
